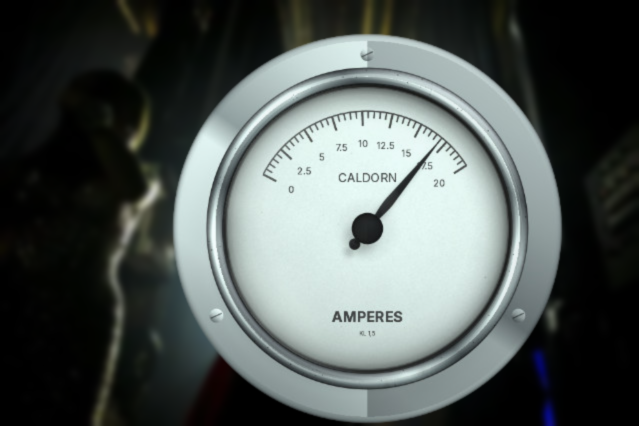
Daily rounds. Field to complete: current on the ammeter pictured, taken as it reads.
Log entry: 17 A
